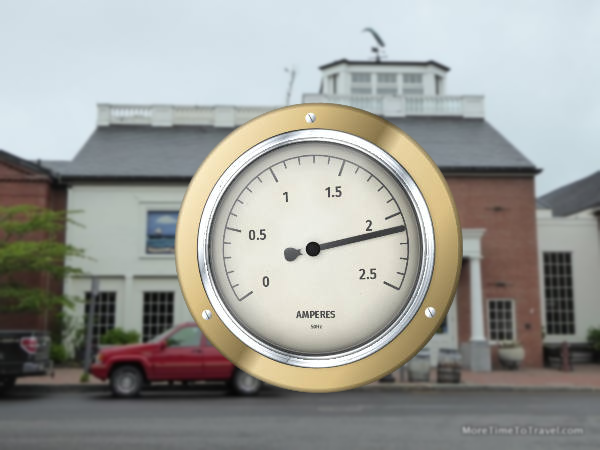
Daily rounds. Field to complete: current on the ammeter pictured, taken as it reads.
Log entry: 2.1 A
